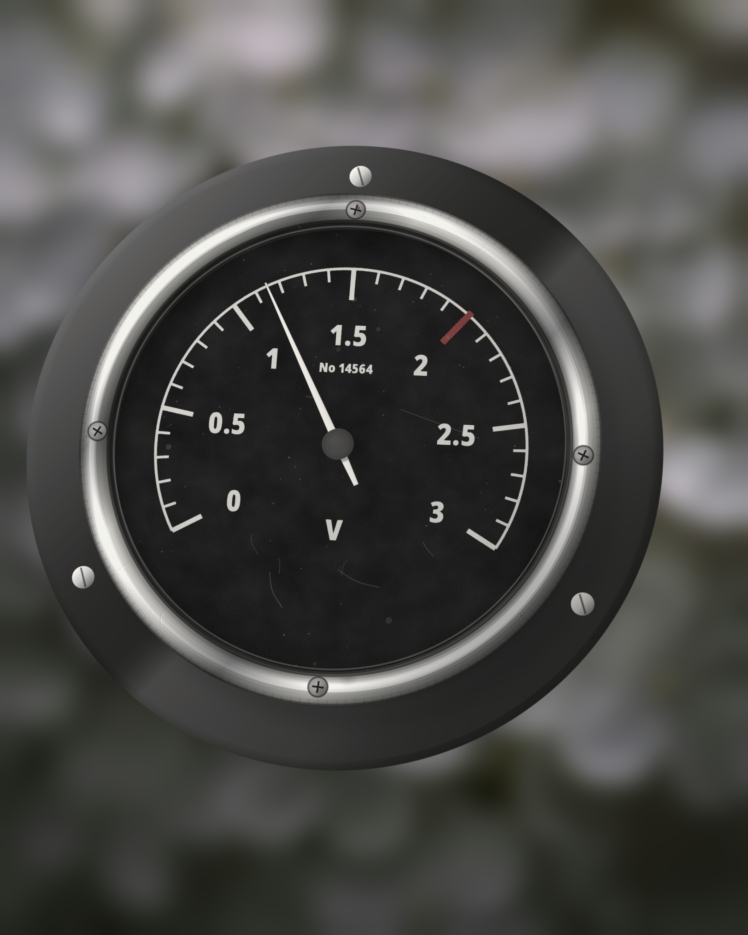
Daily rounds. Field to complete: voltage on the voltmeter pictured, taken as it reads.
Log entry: 1.15 V
